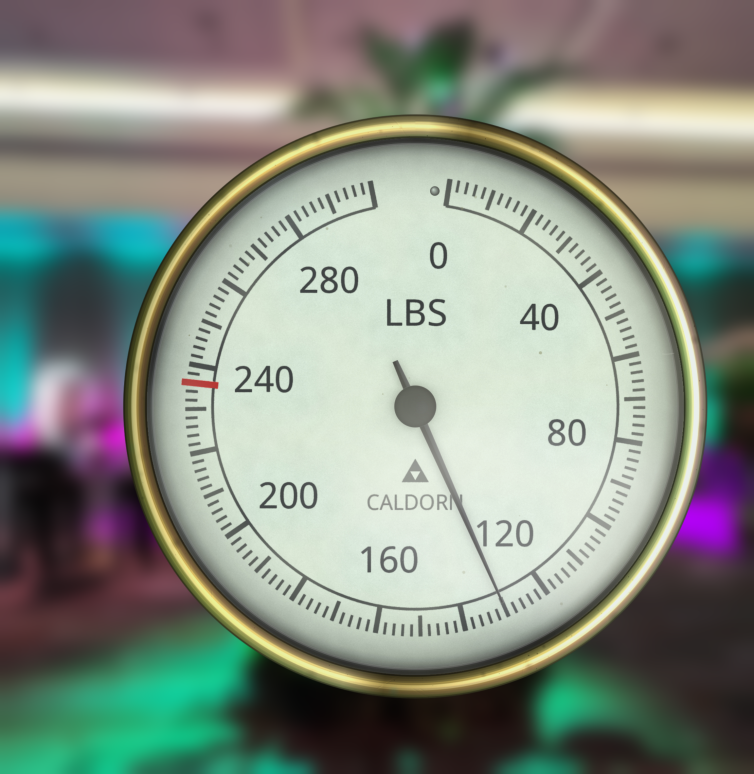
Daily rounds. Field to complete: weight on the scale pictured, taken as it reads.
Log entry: 130 lb
